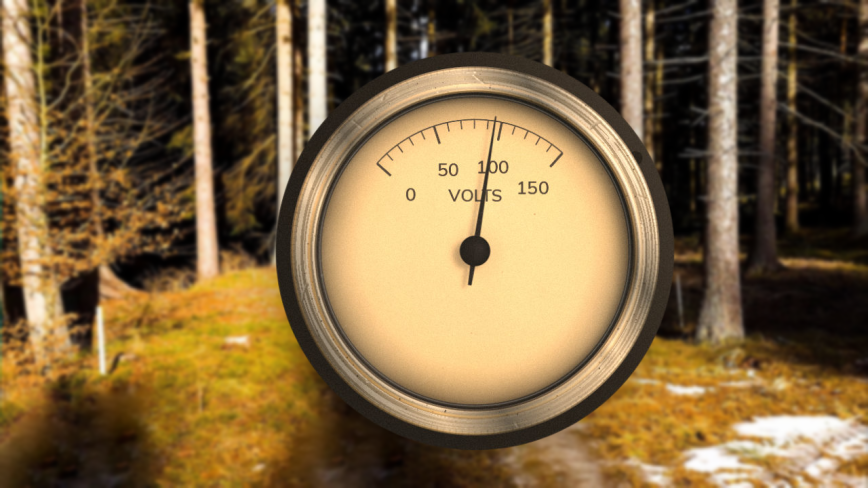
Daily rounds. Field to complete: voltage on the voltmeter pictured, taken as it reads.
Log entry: 95 V
